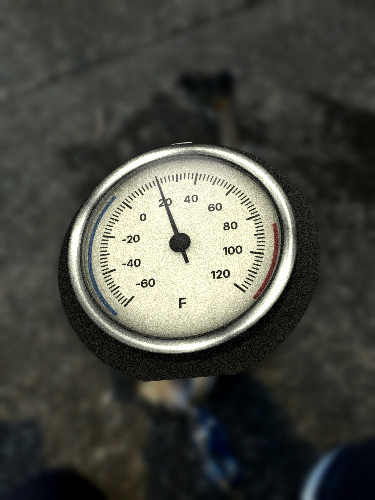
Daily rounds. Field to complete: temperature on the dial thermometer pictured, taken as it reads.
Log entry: 20 °F
